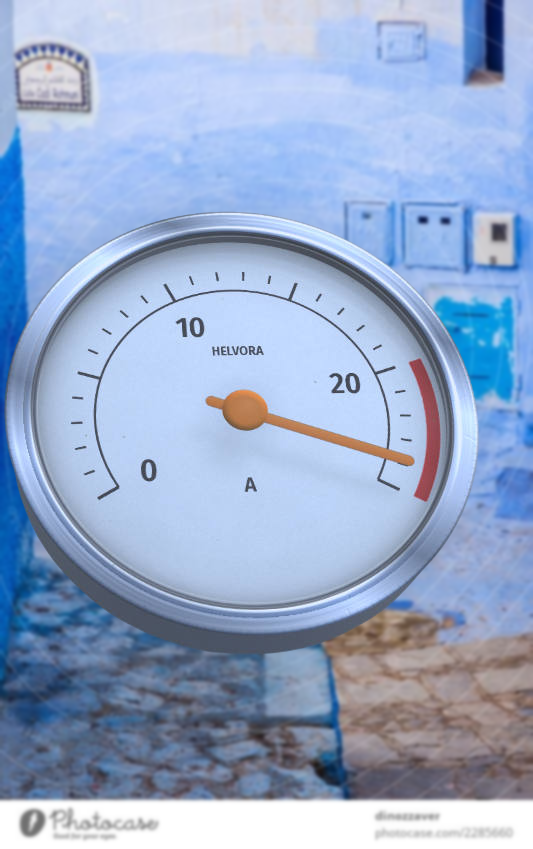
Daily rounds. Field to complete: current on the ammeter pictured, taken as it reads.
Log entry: 24 A
